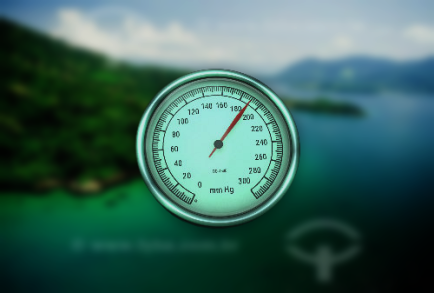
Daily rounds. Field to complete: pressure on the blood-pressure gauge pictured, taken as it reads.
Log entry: 190 mmHg
